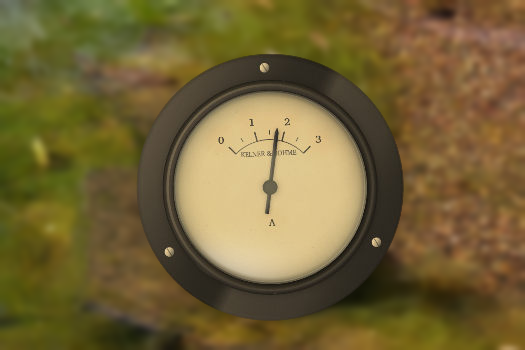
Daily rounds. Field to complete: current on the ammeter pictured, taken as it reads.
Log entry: 1.75 A
